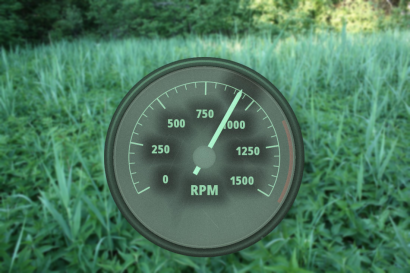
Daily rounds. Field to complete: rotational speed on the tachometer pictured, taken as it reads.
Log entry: 925 rpm
